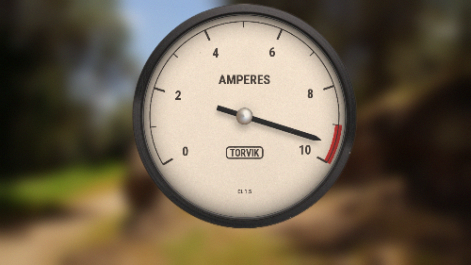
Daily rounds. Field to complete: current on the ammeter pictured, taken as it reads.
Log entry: 9.5 A
